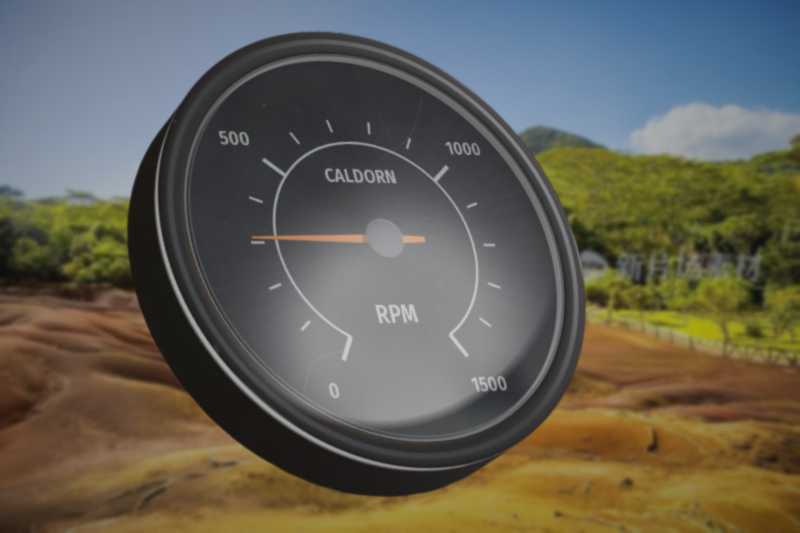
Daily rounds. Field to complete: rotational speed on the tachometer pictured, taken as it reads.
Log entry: 300 rpm
